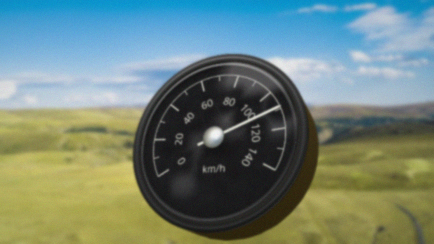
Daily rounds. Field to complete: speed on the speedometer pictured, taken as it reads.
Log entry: 110 km/h
